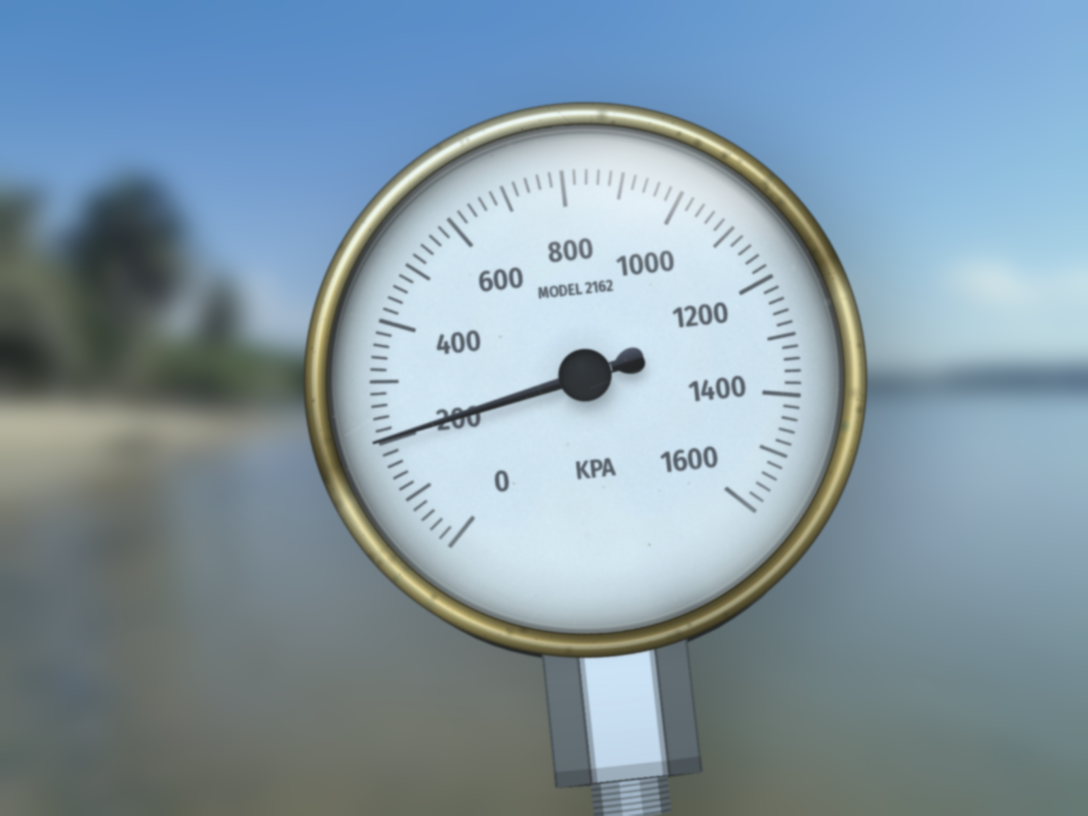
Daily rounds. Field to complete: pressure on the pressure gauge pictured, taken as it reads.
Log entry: 200 kPa
